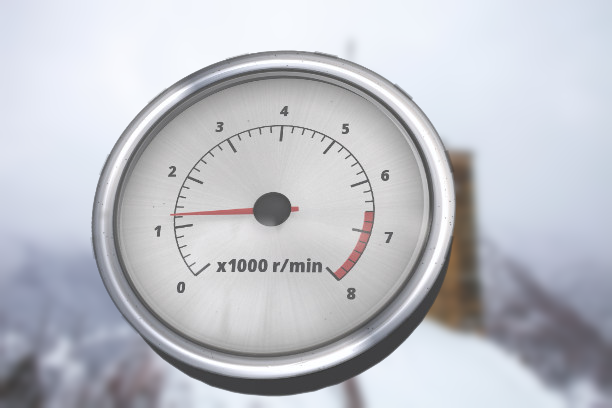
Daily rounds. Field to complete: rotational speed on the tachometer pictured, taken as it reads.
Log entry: 1200 rpm
